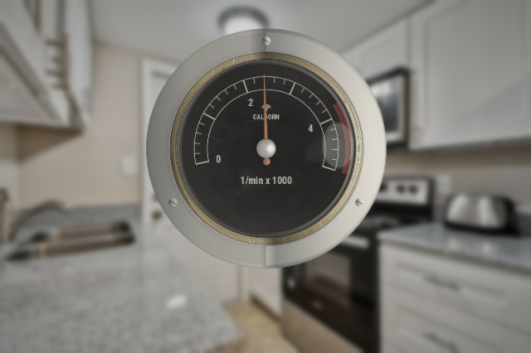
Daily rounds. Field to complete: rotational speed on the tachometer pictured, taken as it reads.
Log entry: 2400 rpm
